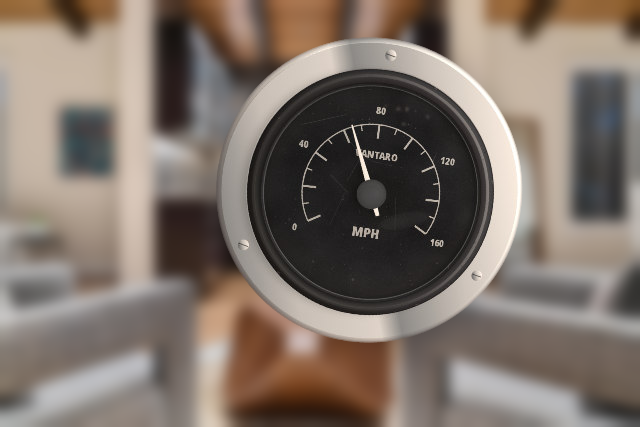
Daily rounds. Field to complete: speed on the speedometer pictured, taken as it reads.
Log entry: 65 mph
